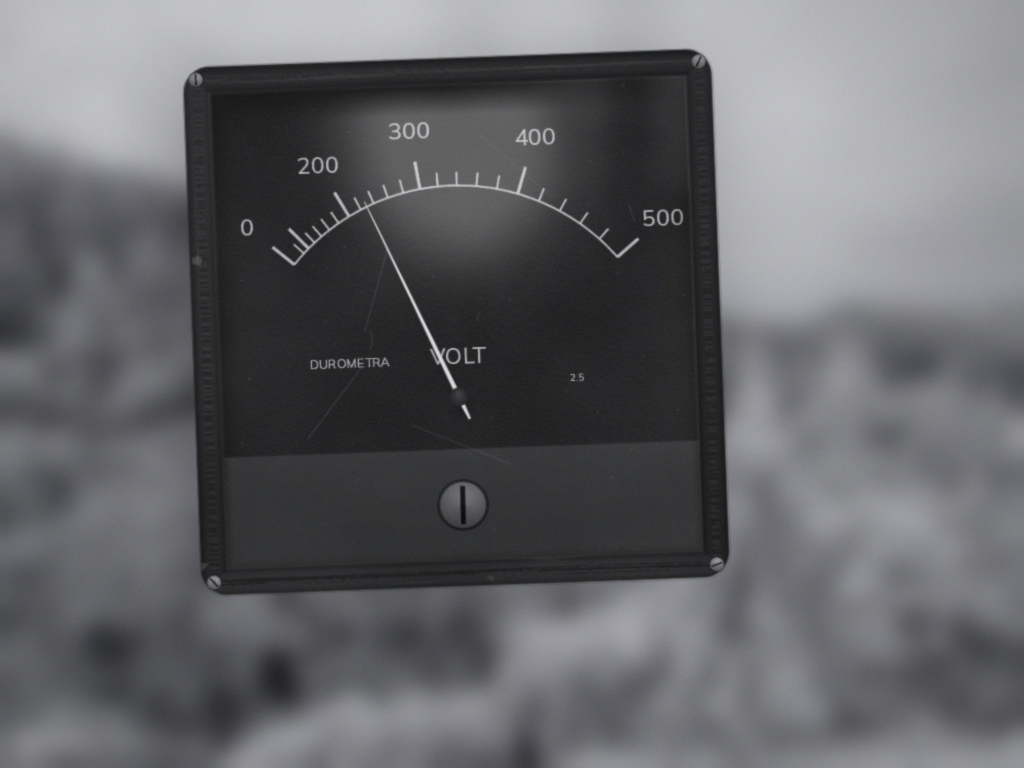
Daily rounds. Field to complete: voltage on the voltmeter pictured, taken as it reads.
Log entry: 230 V
